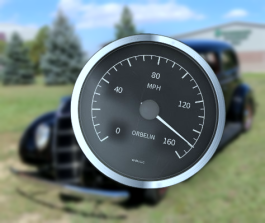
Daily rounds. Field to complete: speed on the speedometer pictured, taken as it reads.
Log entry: 150 mph
